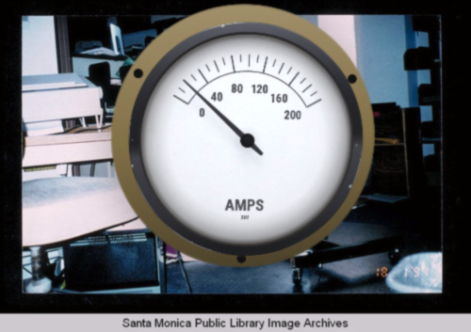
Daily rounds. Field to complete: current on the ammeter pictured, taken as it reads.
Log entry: 20 A
